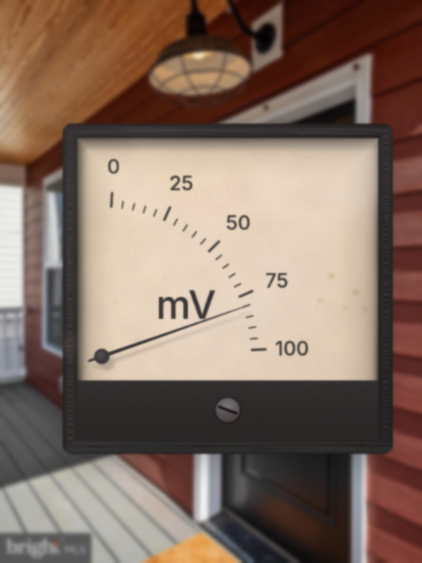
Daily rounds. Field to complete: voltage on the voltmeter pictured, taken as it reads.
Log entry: 80 mV
